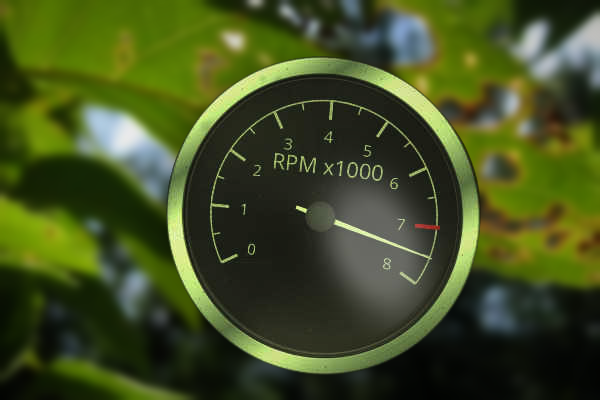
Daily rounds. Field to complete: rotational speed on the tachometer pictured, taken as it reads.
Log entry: 7500 rpm
